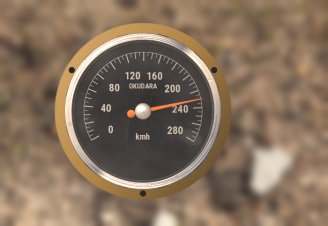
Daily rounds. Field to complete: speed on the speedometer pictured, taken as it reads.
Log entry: 230 km/h
